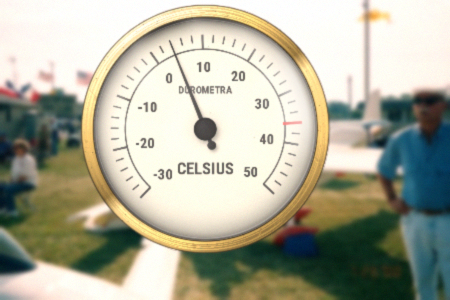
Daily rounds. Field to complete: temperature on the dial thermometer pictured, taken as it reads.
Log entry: 4 °C
